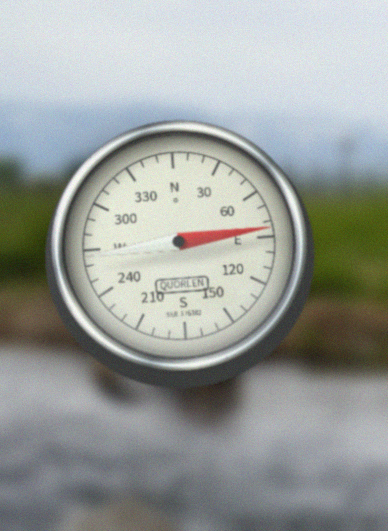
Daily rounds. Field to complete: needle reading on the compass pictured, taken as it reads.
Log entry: 85 °
